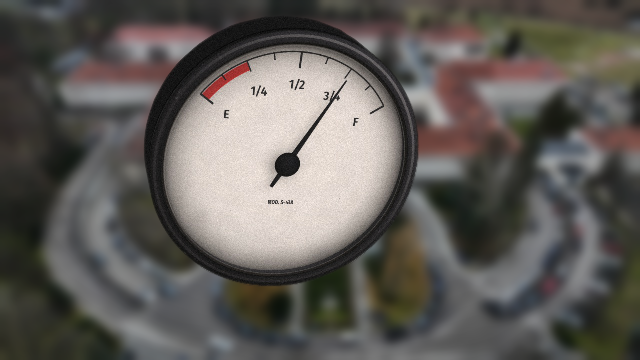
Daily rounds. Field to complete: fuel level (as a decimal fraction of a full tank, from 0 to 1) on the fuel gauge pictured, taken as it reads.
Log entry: 0.75
